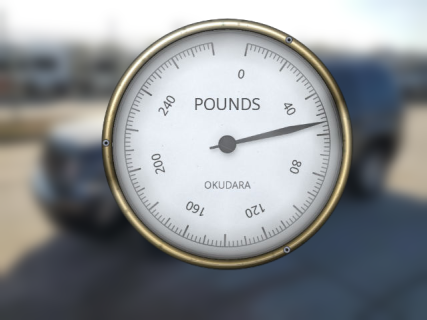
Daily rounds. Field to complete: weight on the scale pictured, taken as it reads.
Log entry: 54 lb
